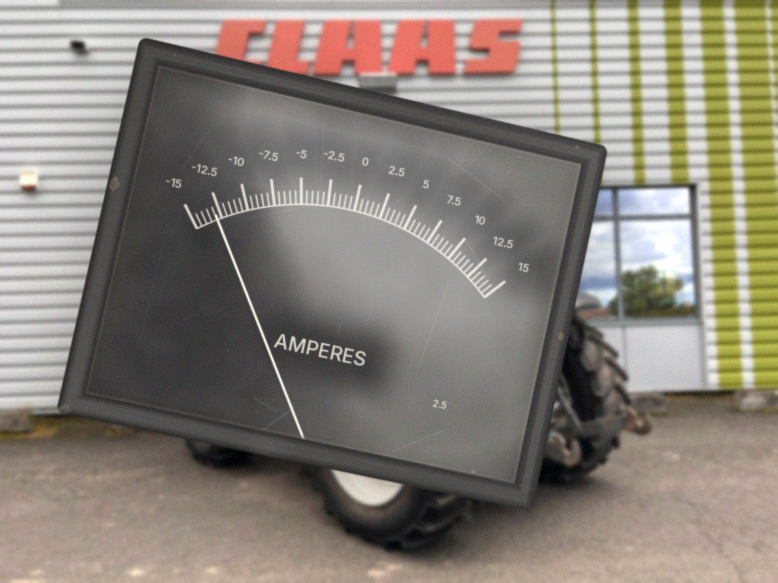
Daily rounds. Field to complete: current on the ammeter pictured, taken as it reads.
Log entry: -13 A
